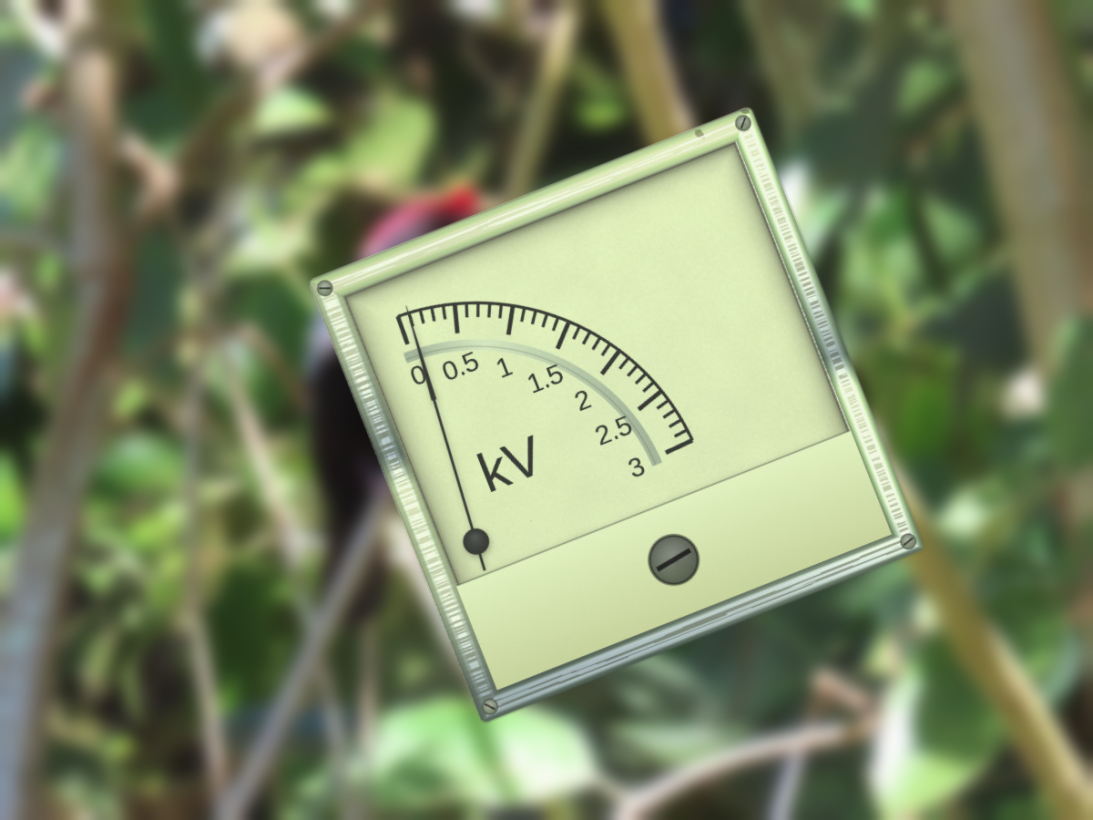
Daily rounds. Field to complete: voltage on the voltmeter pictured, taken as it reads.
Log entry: 0.1 kV
